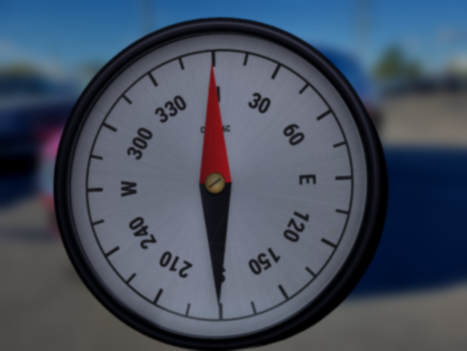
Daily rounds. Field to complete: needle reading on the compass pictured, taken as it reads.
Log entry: 0 °
